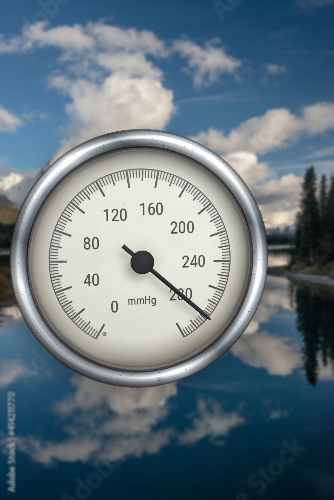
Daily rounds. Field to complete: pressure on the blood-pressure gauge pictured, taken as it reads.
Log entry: 280 mmHg
